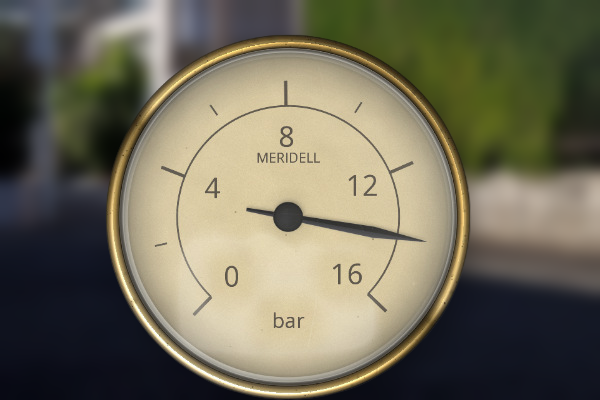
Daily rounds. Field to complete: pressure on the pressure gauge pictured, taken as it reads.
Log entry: 14 bar
